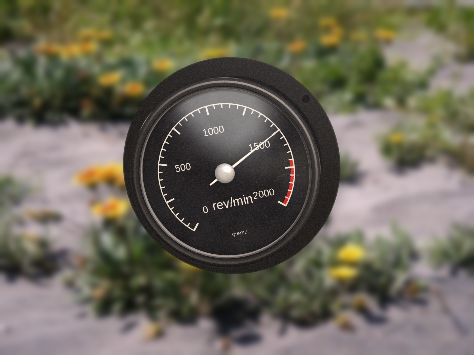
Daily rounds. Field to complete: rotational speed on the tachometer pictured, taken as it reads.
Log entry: 1500 rpm
